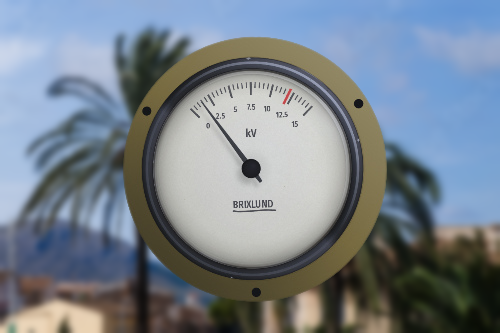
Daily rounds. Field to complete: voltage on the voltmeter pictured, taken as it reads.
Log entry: 1.5 kV
